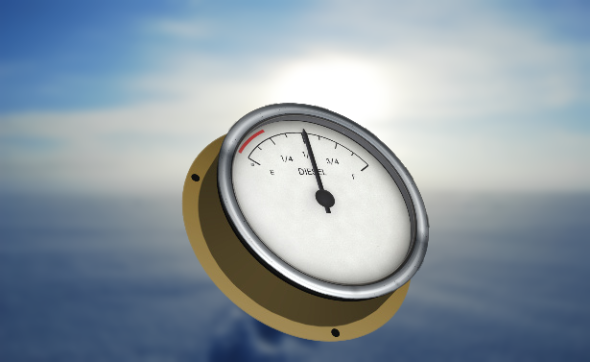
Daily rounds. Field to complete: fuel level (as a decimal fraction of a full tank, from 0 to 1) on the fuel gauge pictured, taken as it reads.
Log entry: 0.5
